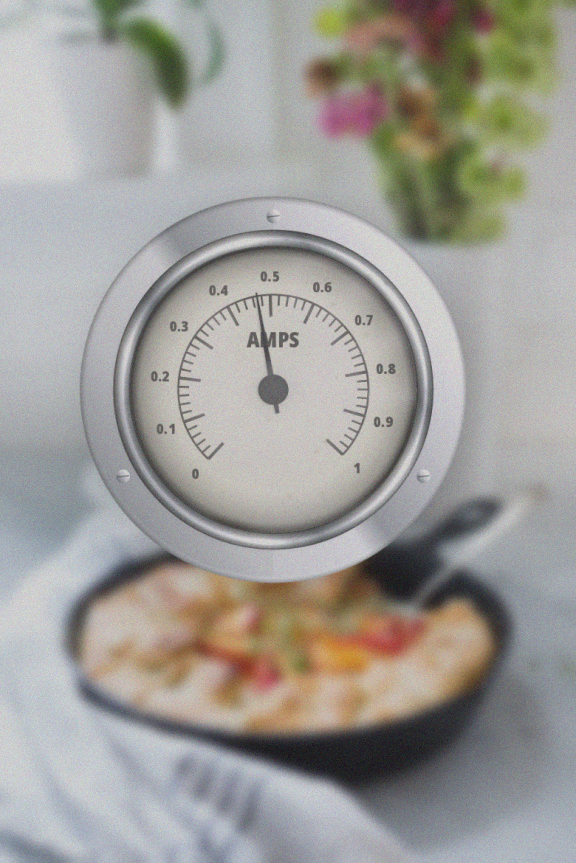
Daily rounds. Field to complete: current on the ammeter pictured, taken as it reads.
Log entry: 0.47 A
